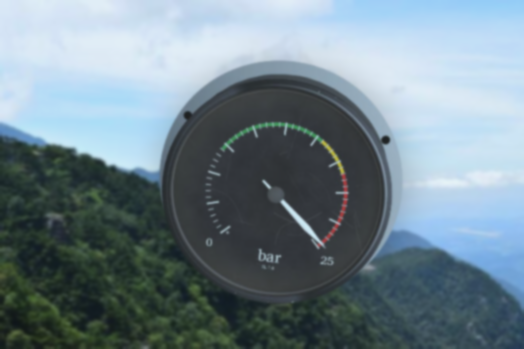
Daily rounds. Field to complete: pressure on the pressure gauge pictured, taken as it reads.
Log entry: 24.5 bar
